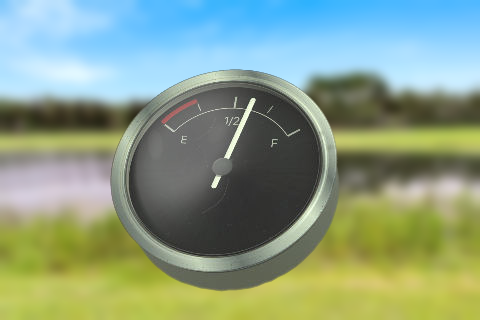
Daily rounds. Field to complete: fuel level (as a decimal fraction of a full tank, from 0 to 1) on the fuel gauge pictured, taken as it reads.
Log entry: 0.625
